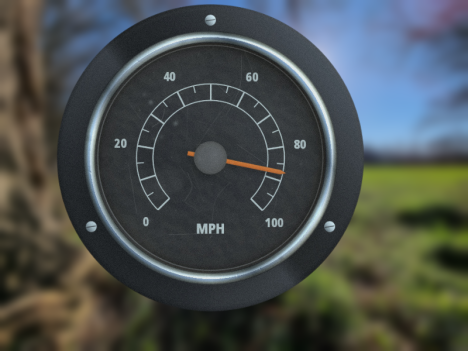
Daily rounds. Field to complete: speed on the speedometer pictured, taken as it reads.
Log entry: 87.5 mph
